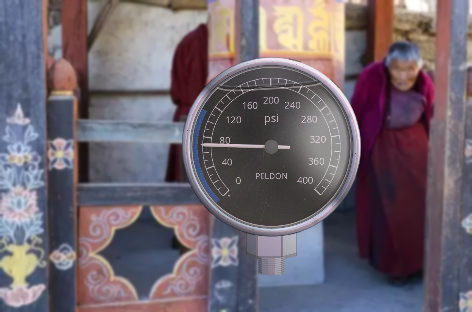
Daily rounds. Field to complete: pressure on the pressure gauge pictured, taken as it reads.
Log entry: 70 psi
